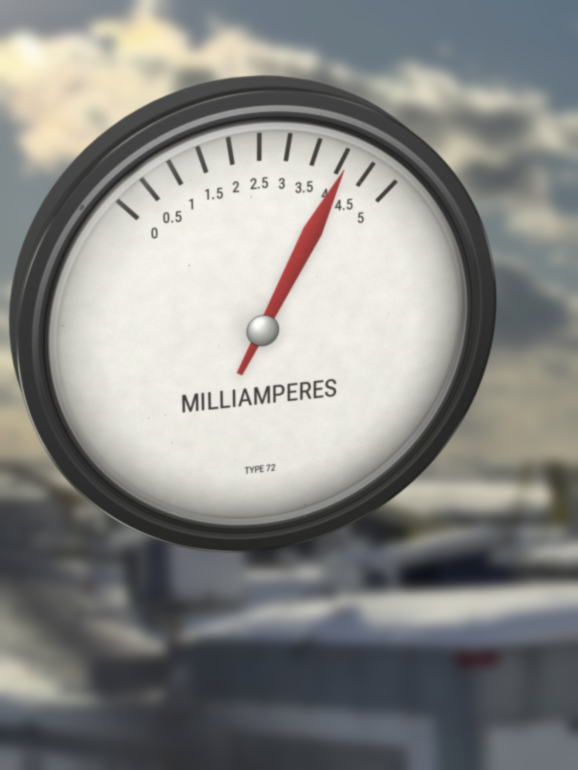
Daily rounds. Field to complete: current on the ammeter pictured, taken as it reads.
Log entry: 4 mA
